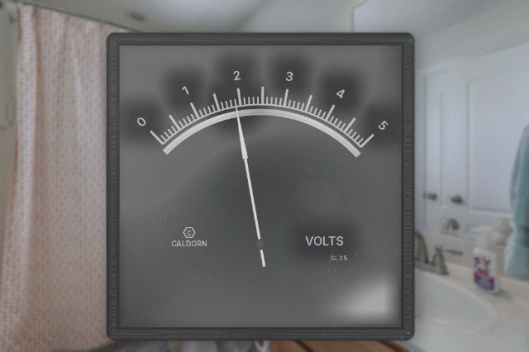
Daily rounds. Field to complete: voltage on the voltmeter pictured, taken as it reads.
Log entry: 1.9 V
